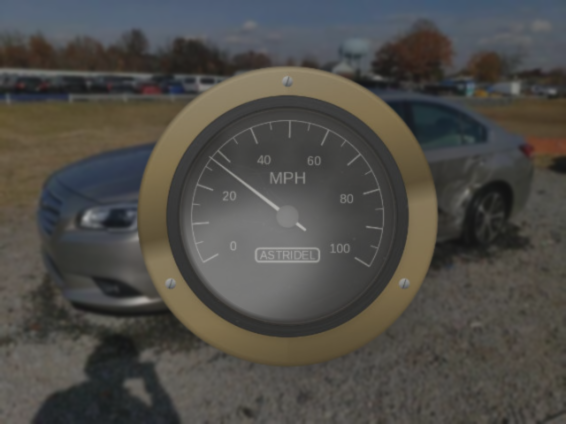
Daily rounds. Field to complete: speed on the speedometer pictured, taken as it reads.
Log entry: 27.5 mph
